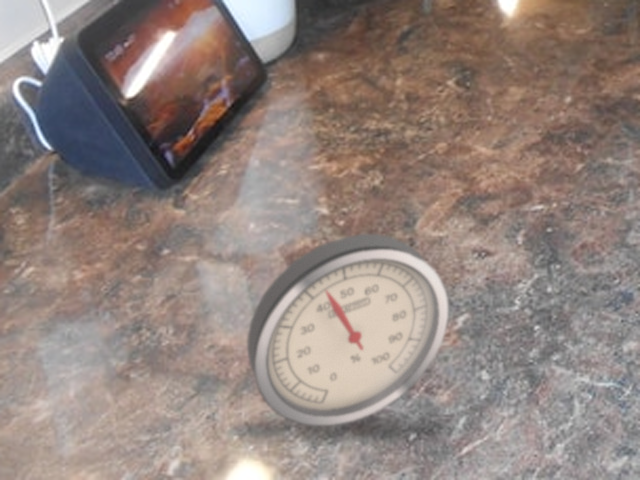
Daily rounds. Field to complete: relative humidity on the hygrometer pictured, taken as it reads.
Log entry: 44 %
